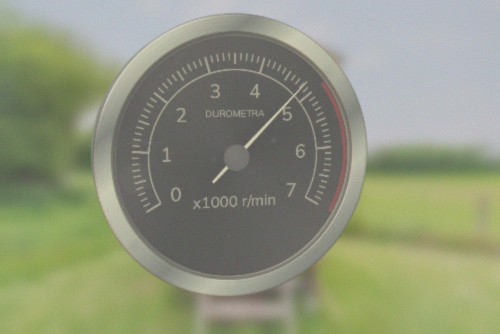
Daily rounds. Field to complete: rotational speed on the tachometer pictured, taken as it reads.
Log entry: 4800 rpm
